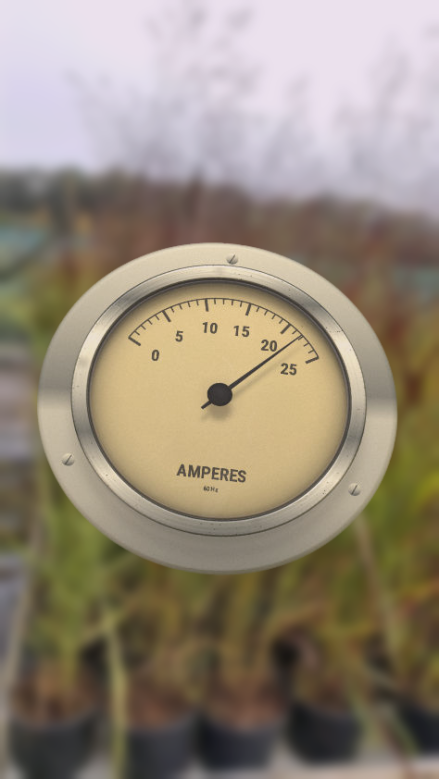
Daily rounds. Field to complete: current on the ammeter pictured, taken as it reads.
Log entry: 22 A
